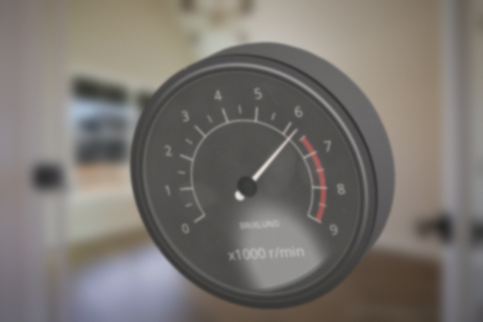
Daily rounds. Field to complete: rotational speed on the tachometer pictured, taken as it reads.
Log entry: 6250 rpm
